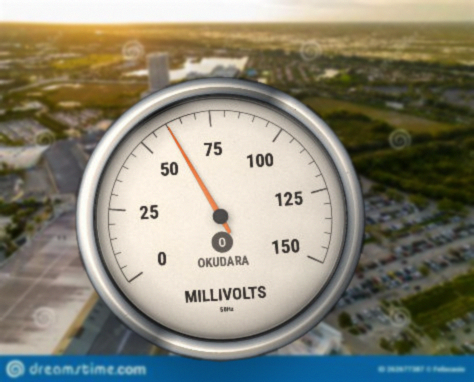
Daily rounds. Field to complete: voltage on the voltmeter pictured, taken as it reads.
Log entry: 60 mV
